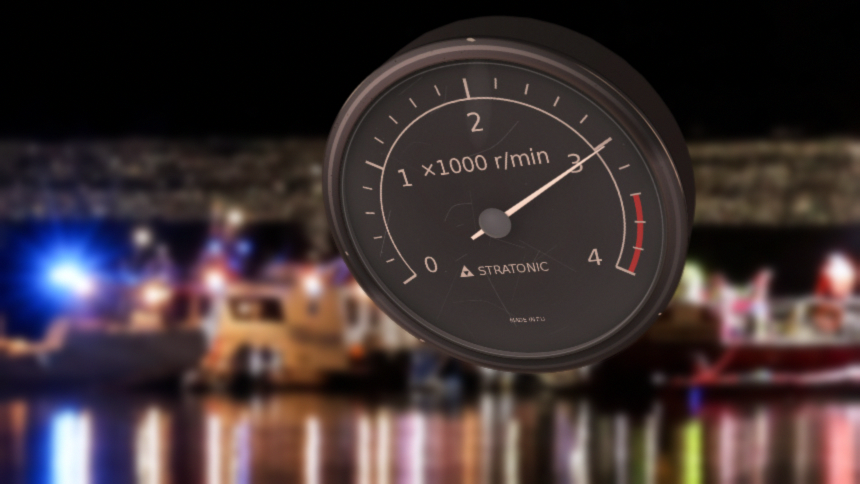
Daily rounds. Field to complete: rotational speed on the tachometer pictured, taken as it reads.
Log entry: 3000 rpm
